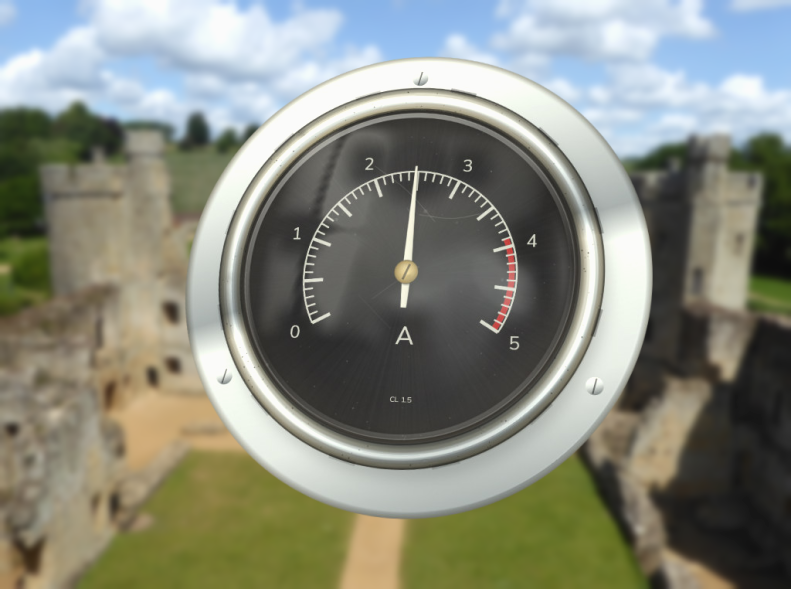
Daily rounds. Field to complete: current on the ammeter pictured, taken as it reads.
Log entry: 2.5 A
